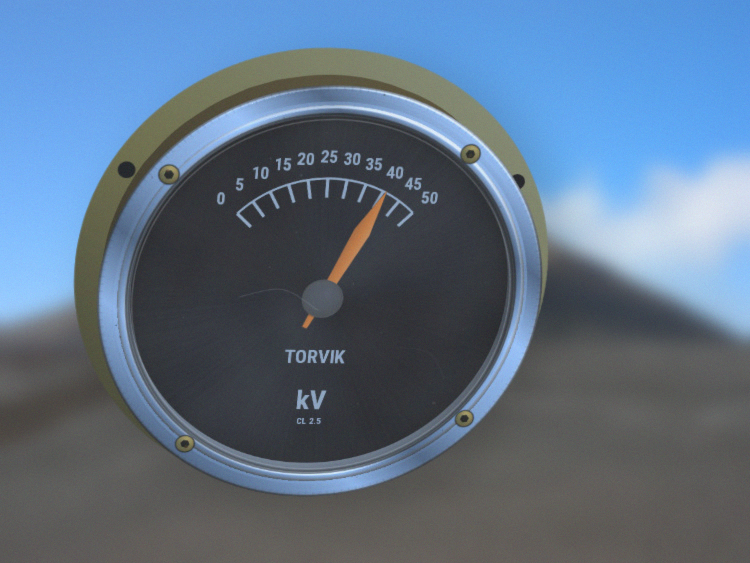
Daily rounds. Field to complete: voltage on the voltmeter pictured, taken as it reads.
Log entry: 40 kV
